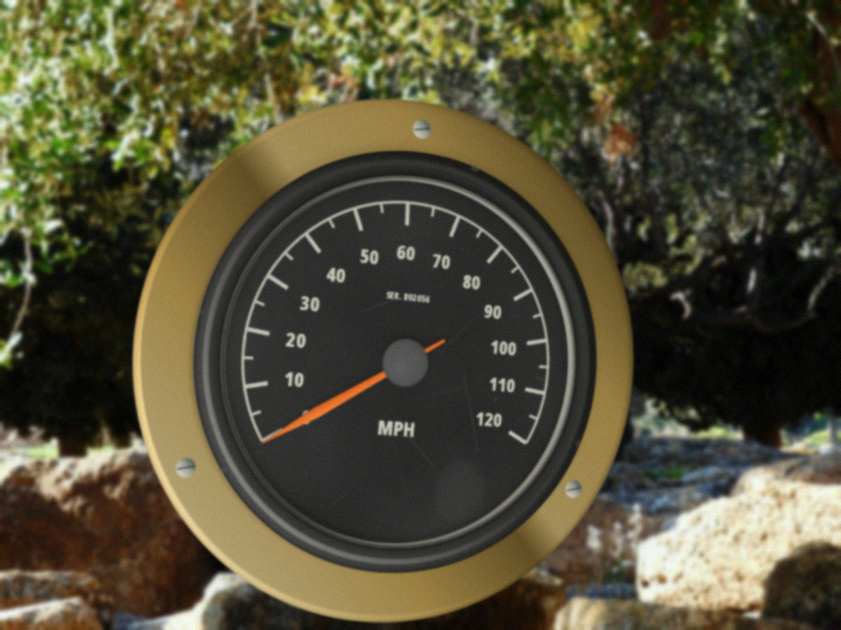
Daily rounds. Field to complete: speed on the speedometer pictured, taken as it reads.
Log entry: 0 mph
